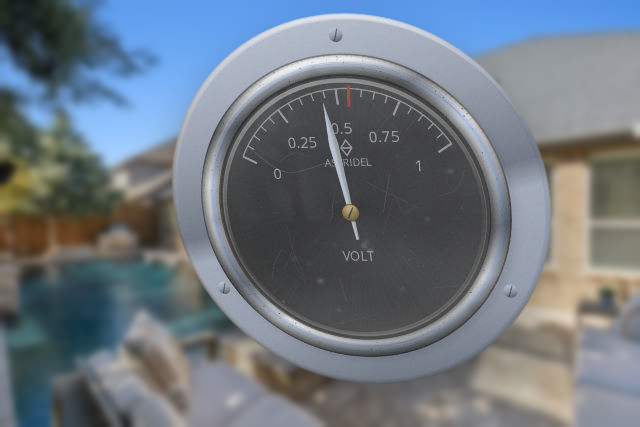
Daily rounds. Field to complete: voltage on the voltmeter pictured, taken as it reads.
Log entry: 0.45 V
